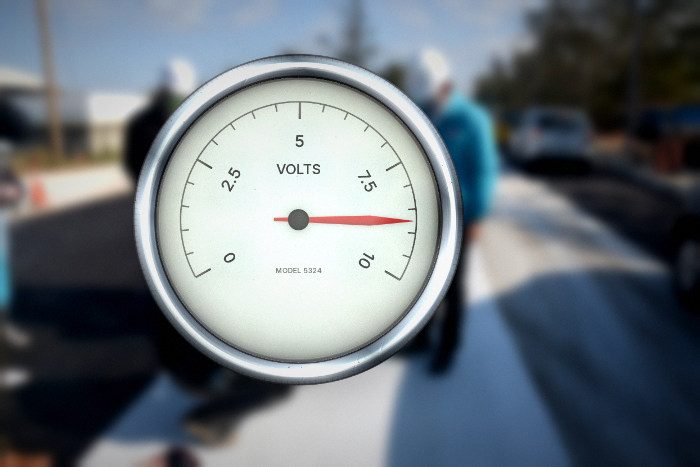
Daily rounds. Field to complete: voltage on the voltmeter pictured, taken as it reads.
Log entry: 8.75 V
